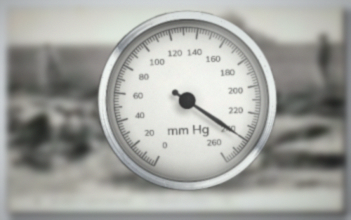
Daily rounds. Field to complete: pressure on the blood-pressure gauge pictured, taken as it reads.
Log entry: 240 mmHg
